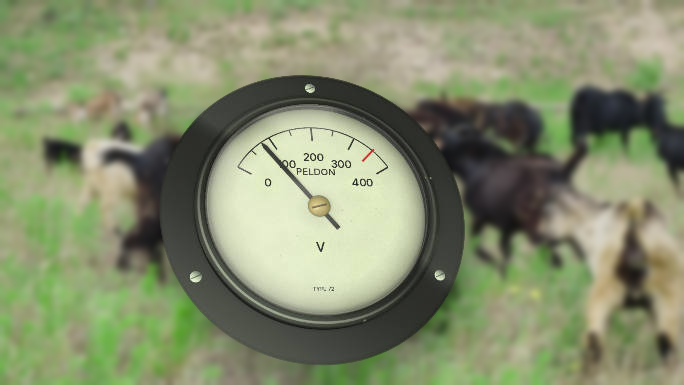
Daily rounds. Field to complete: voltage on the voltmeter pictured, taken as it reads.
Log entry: 75 V
